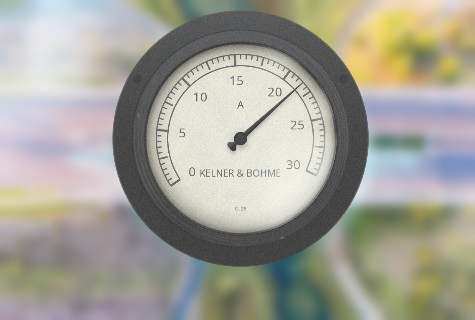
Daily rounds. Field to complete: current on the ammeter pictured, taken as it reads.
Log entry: 21.5 A
